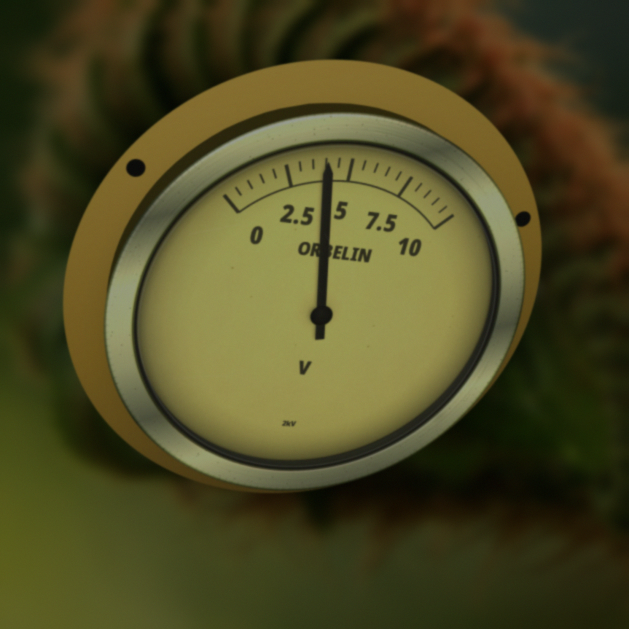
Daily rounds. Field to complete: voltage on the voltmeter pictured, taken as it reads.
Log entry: 4 V
